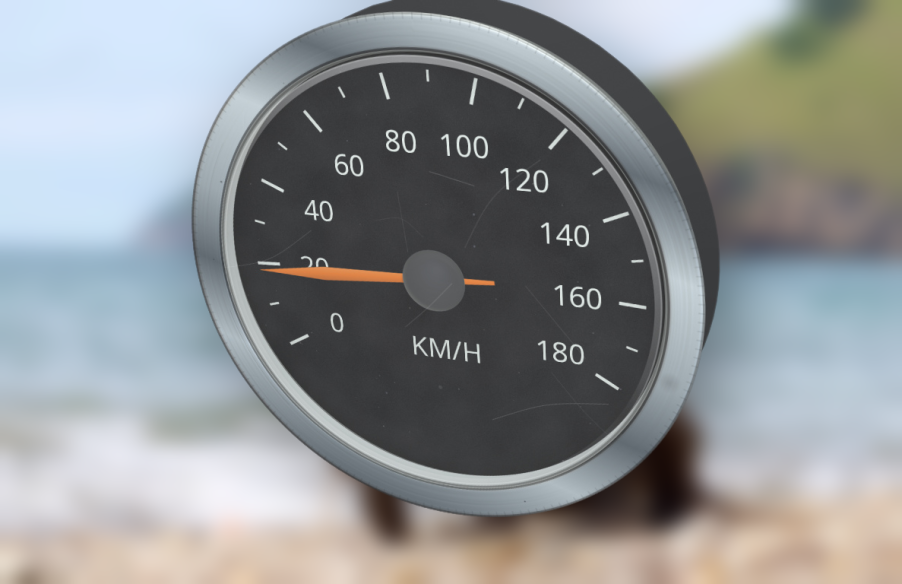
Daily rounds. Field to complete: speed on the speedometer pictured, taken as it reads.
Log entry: 20 km/h
